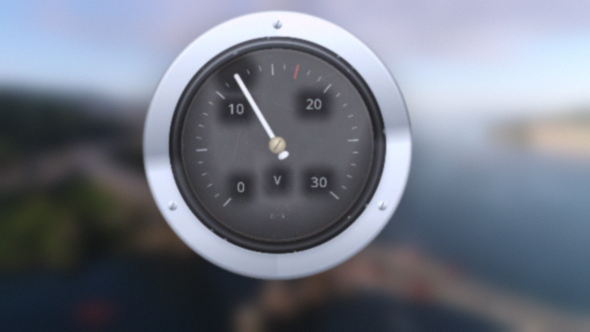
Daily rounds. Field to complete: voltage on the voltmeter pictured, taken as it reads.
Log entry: 12 V
